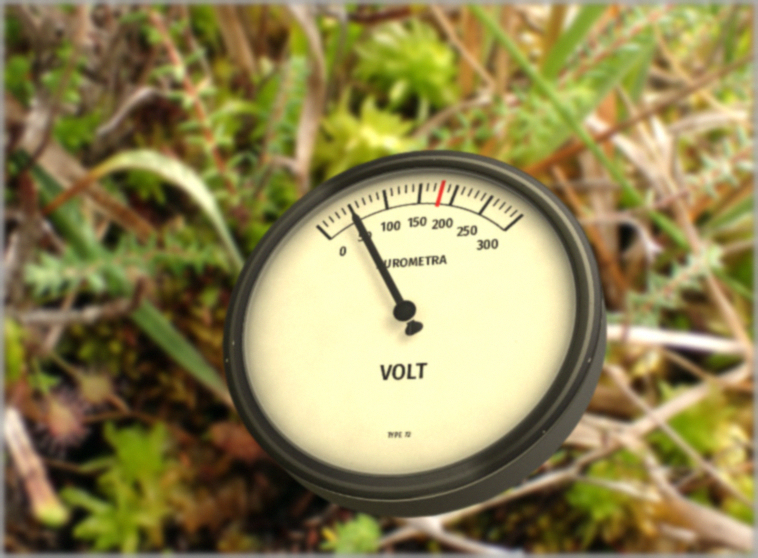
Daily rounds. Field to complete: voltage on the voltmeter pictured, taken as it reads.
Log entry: 50 V
